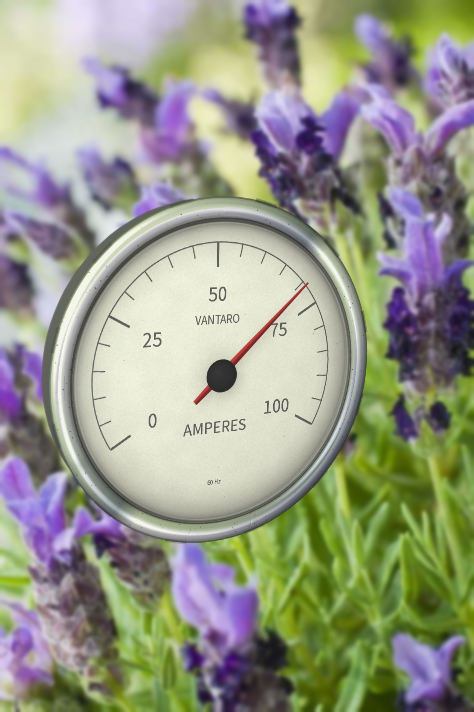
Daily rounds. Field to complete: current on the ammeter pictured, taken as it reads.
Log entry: 70 A
